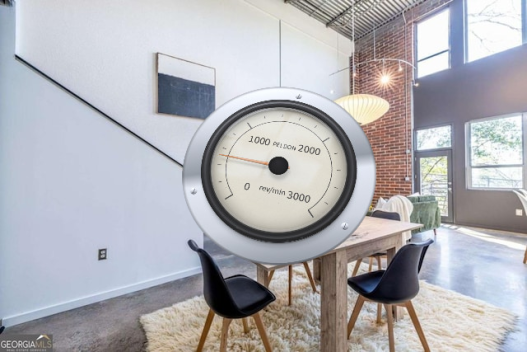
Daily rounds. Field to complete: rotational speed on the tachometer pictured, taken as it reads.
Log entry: 500 rpm
